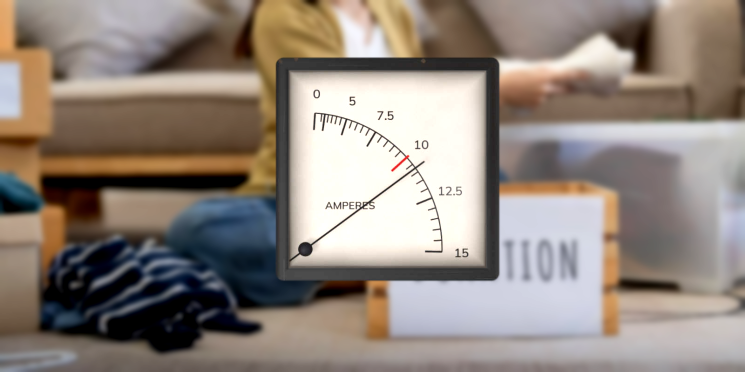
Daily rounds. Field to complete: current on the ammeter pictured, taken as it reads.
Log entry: 10.75 A
